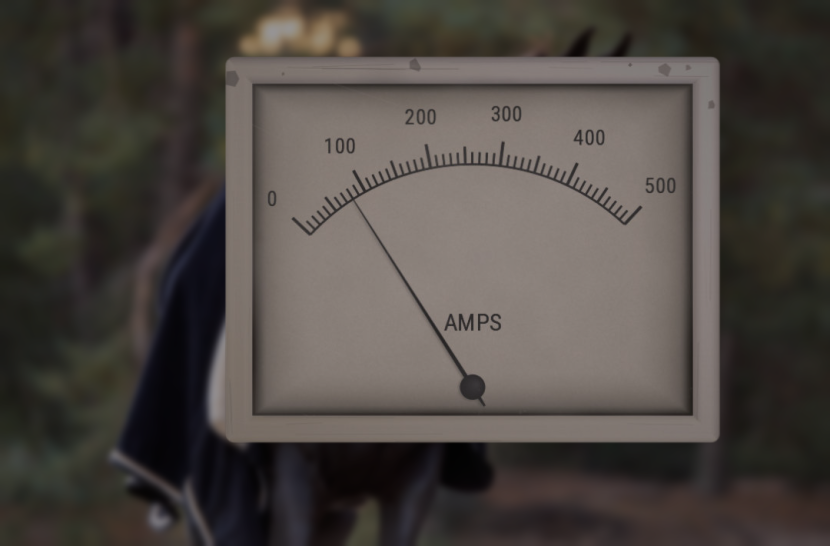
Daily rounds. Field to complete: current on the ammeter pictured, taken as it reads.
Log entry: 80 A
